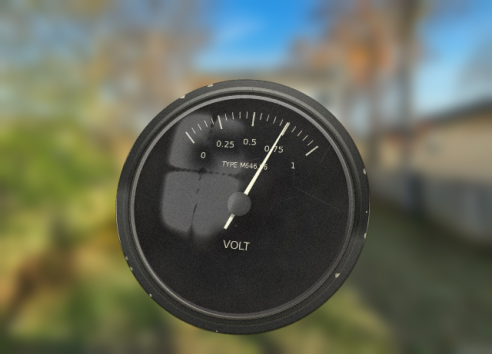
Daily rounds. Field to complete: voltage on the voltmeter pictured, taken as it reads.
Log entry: 0.75 V
